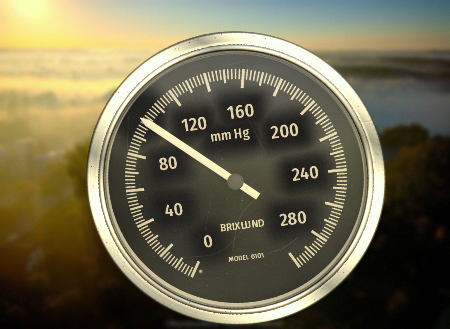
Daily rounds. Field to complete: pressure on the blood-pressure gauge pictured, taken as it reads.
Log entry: 100 mmHg
